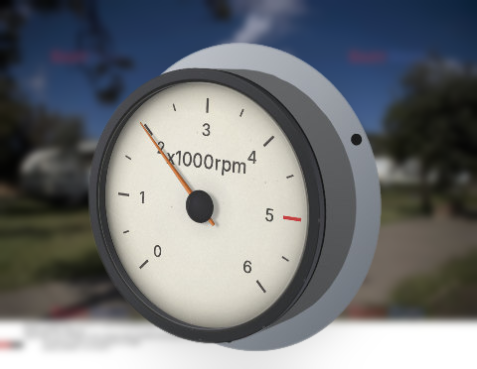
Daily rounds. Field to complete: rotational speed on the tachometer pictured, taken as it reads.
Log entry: 2000 rpm
